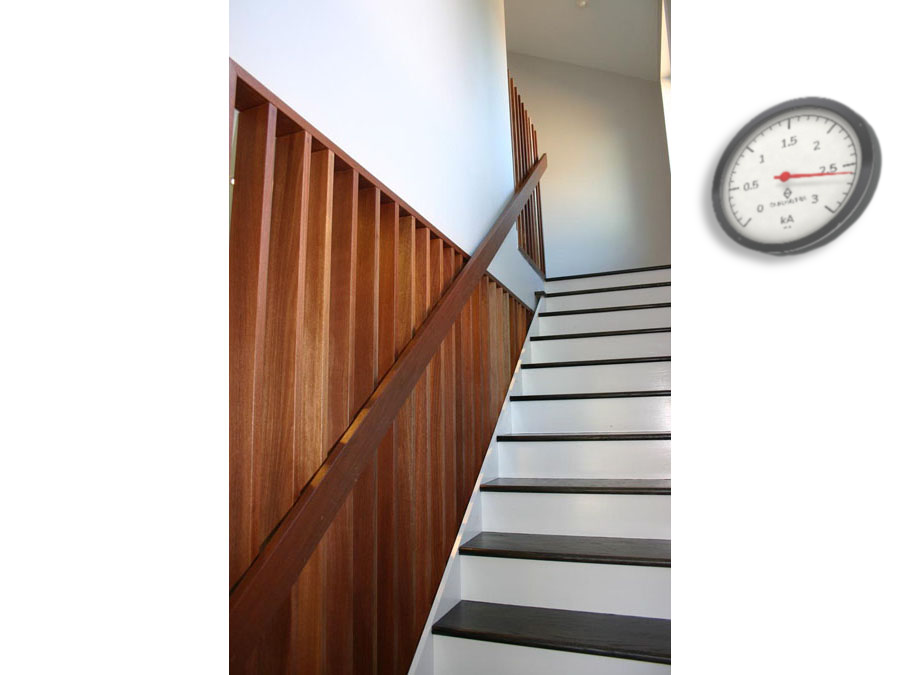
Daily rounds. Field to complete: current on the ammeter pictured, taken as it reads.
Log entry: 2.6 kA
